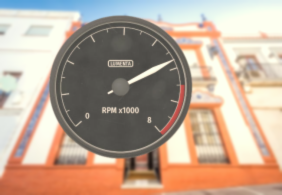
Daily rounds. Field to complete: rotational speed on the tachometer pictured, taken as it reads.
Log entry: 5750 rpm
